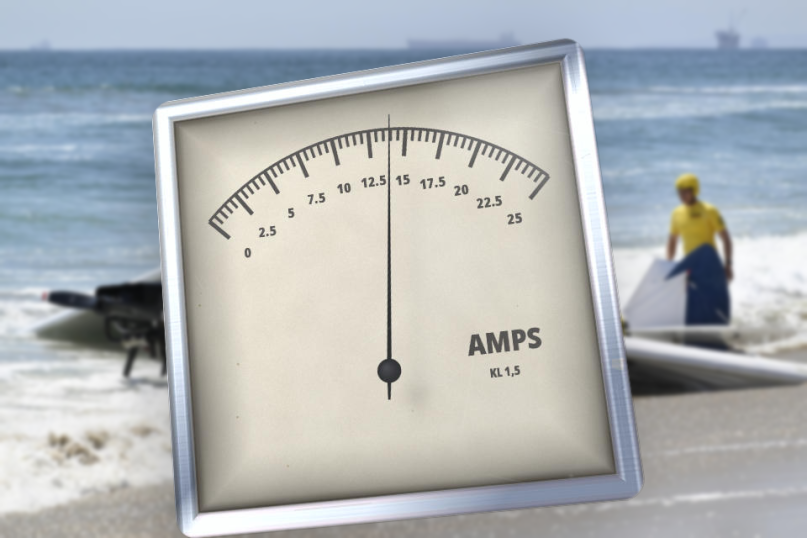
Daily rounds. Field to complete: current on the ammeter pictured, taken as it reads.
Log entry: 14 A
